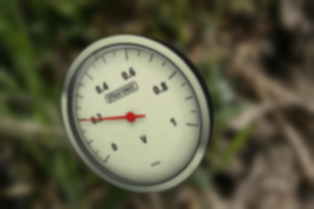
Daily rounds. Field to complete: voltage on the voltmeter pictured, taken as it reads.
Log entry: 0.2 V
